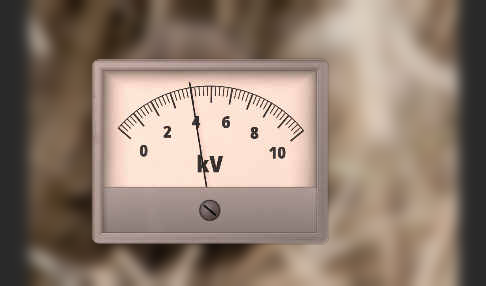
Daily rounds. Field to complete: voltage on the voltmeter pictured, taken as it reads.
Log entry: 4 kV
